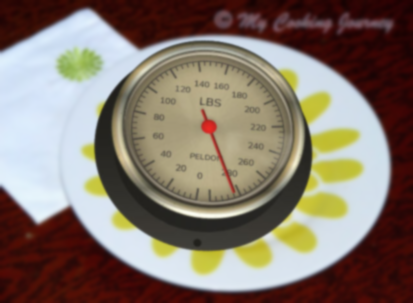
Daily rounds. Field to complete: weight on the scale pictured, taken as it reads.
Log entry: 284 lb
